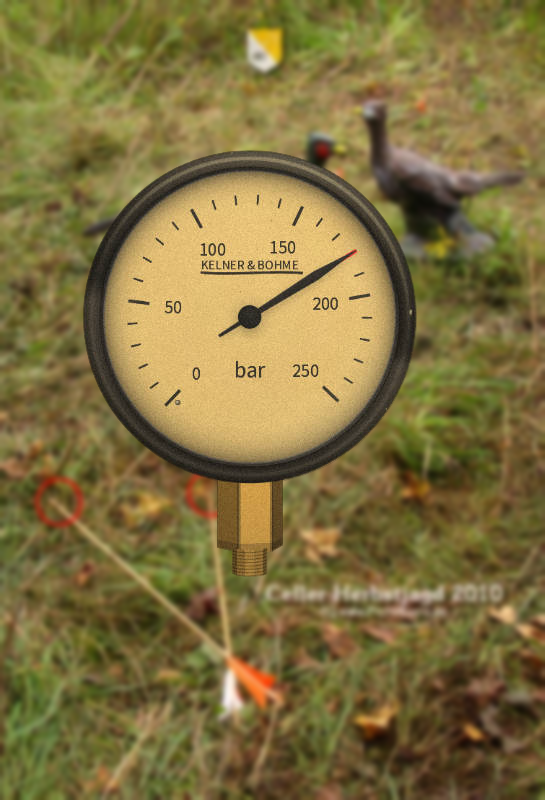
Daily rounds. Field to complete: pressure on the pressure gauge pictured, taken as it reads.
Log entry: 180 bar
